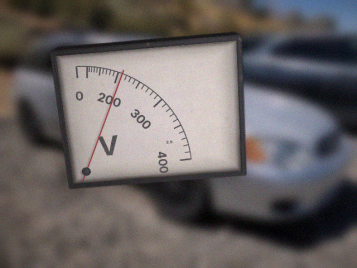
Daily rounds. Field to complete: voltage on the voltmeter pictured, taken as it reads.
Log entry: 210 V
